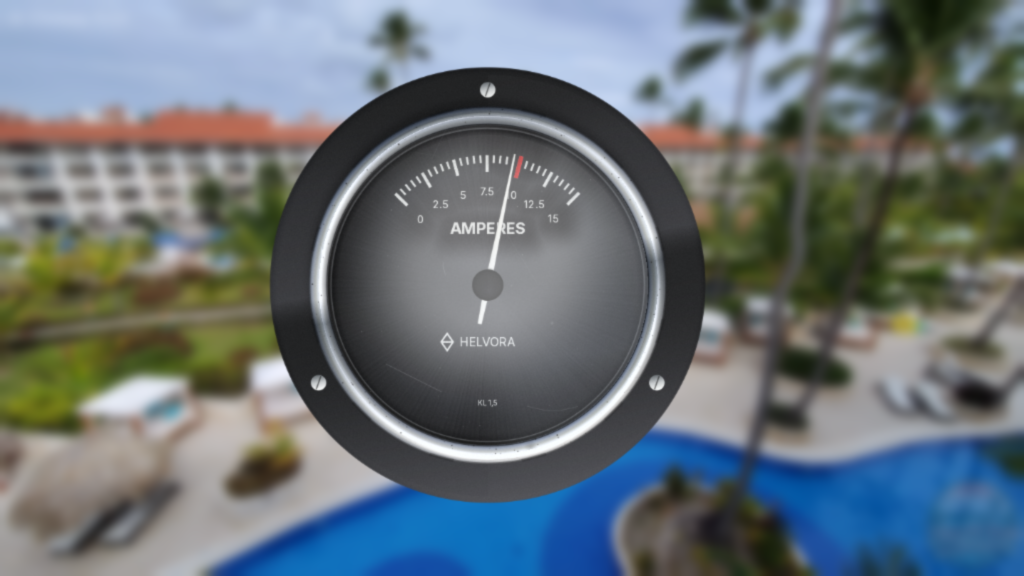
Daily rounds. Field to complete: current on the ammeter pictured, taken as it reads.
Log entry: 9.5 A
